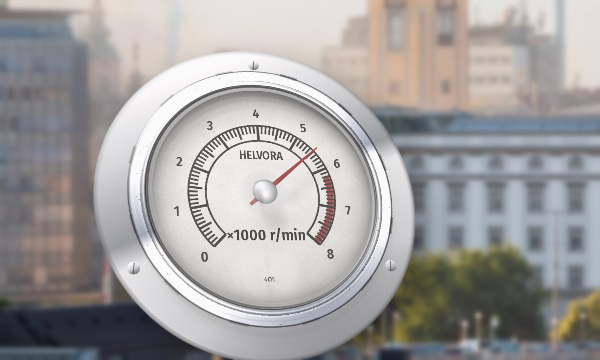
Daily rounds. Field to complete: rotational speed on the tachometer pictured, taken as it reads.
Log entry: 5500 rpm
